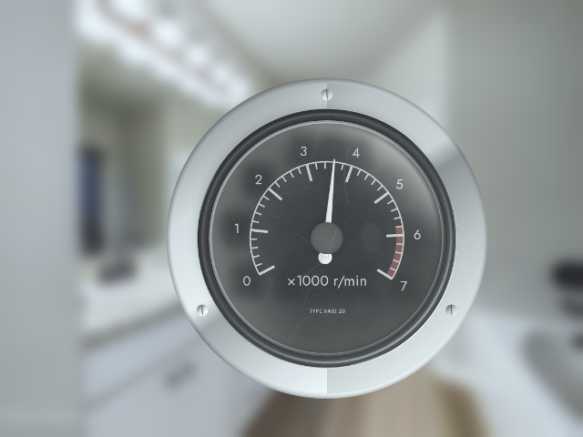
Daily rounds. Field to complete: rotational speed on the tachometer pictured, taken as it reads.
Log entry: 3600 rpm
